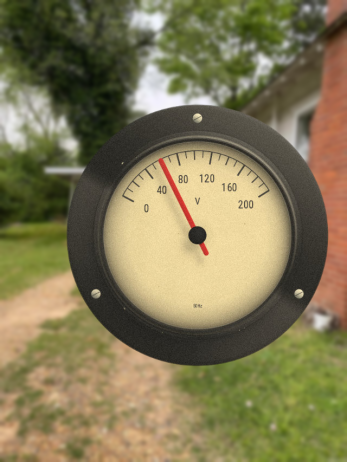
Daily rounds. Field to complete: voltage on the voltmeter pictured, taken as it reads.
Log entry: 60 V
